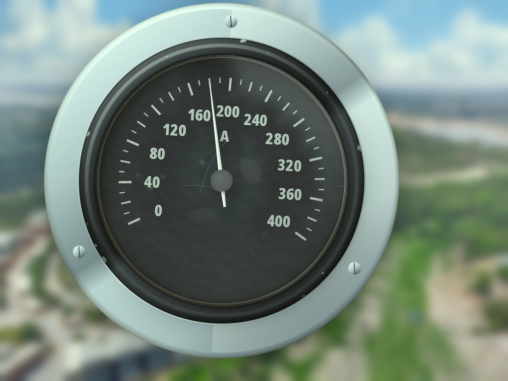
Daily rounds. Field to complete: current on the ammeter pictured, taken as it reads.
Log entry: 180 A
